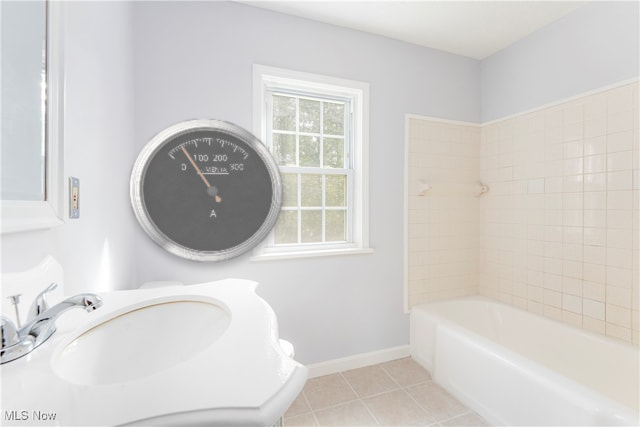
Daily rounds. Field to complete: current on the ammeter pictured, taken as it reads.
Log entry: 50 A
